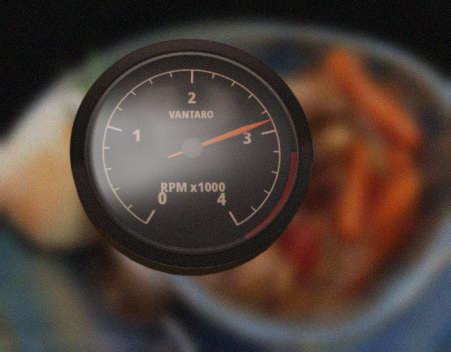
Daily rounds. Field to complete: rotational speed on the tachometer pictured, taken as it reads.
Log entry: 2900 rpm
